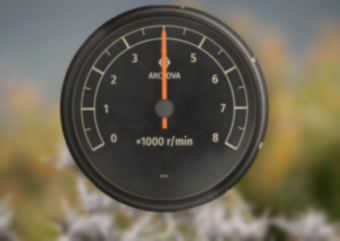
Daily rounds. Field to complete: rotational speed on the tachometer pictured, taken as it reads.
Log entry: 4000 rpm
